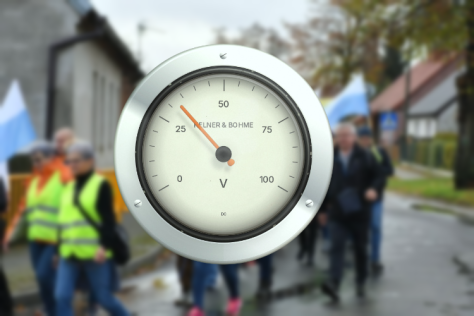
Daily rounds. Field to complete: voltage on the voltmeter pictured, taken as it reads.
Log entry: 32.5 V
